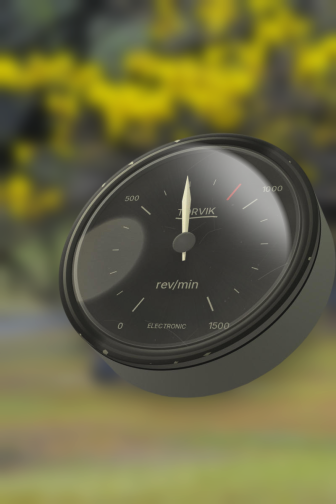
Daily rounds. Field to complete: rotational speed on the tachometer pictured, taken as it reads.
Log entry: 700 rpm
